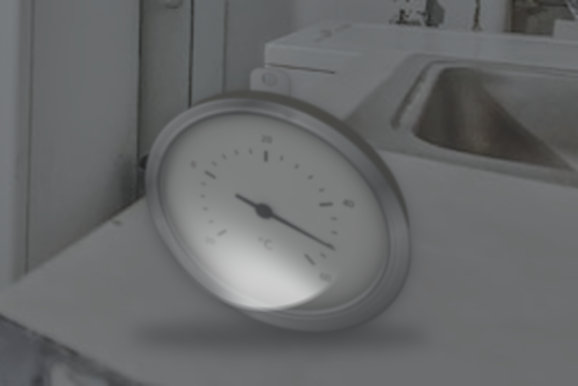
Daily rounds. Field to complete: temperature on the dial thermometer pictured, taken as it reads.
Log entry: 52 °C
